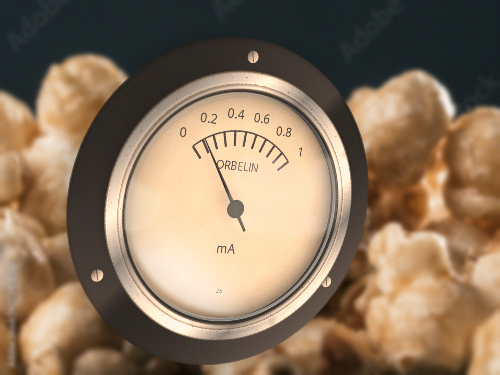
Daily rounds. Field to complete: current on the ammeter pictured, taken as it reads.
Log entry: 0.1 mA
